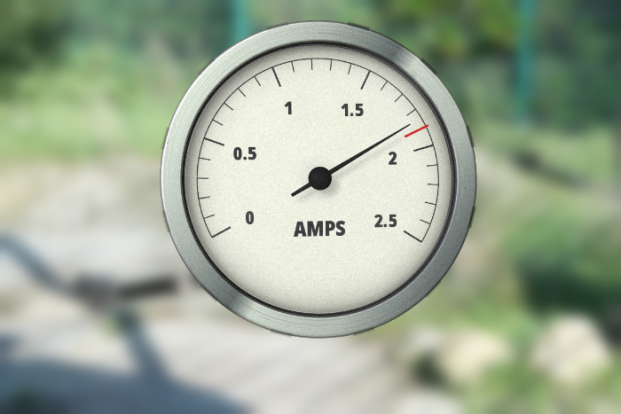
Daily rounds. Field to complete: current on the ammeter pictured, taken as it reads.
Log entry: 1.85 A
